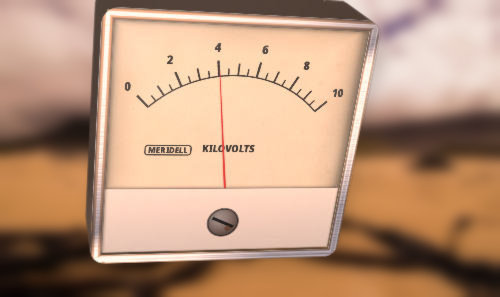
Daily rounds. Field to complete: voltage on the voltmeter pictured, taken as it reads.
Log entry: 4 kV
